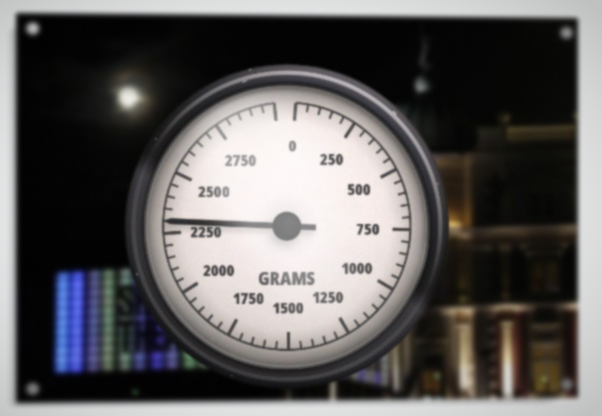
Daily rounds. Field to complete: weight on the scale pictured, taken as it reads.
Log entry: 2300 g
